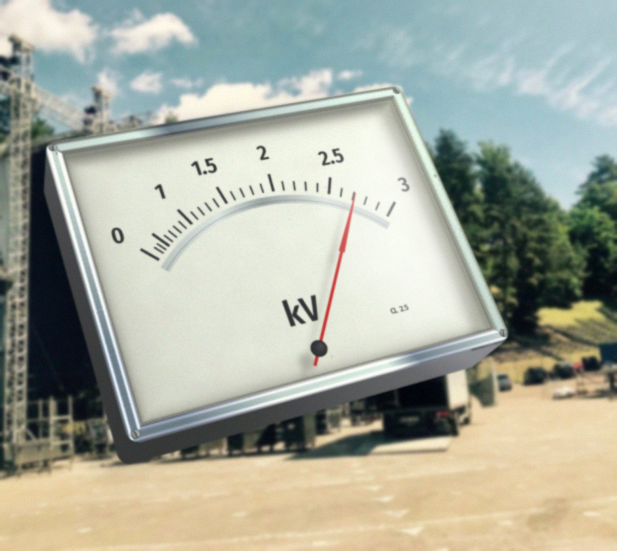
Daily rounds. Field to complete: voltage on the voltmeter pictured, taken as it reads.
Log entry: 2.7 kV
